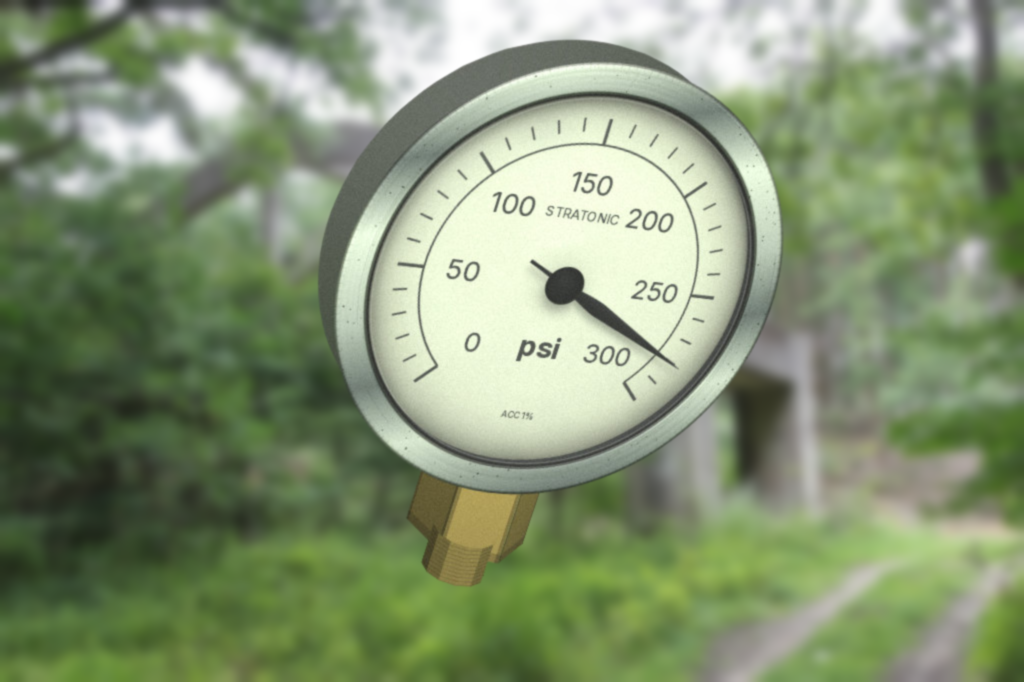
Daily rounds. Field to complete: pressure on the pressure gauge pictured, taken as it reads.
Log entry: 280 psi
